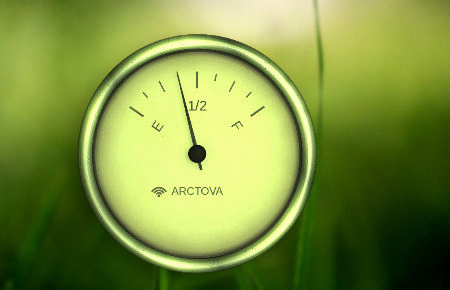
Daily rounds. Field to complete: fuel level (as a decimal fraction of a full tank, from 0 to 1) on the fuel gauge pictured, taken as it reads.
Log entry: 0.375
